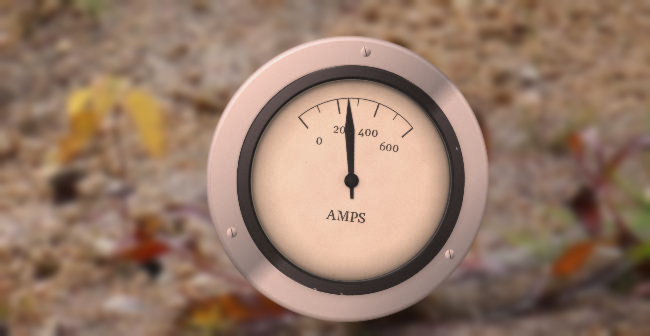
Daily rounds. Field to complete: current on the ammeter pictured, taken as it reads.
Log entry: 250 A
